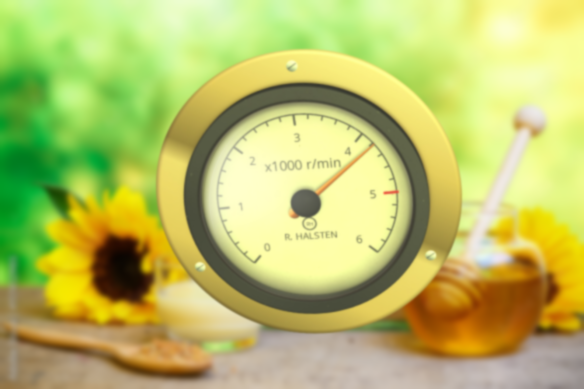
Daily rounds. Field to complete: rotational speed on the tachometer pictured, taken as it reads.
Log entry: 4200 rpm
